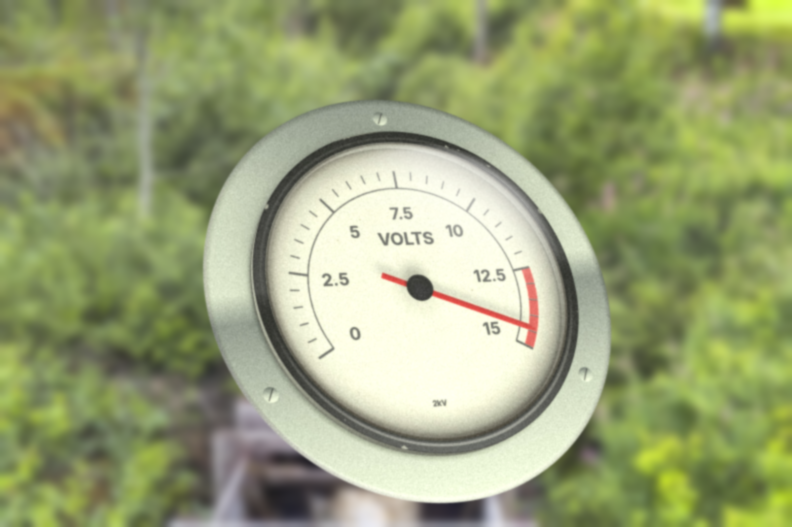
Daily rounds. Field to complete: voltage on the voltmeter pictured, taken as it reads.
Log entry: 14.5 V
